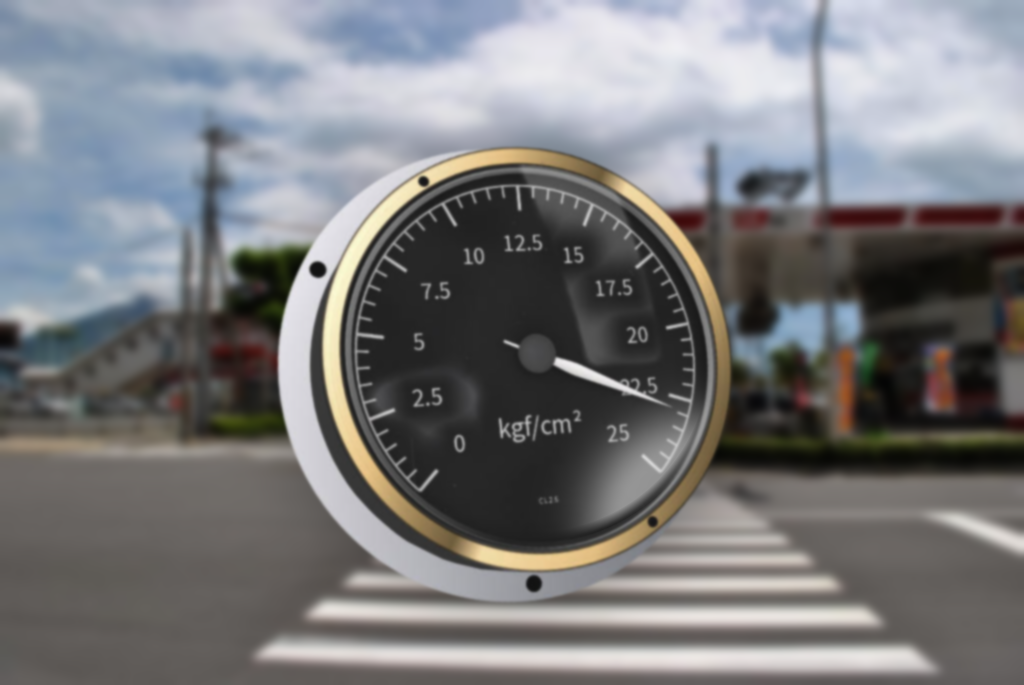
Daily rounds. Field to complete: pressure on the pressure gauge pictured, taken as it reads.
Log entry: 23 kg/cm²
